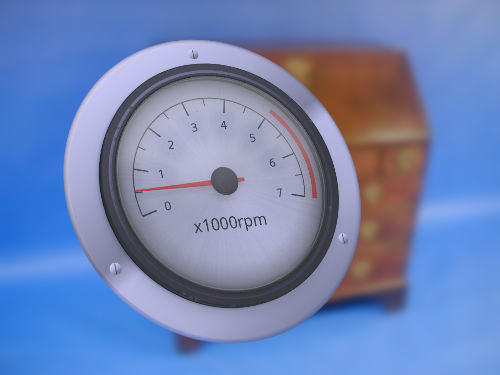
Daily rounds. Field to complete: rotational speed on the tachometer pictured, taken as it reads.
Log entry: 500 rpm
